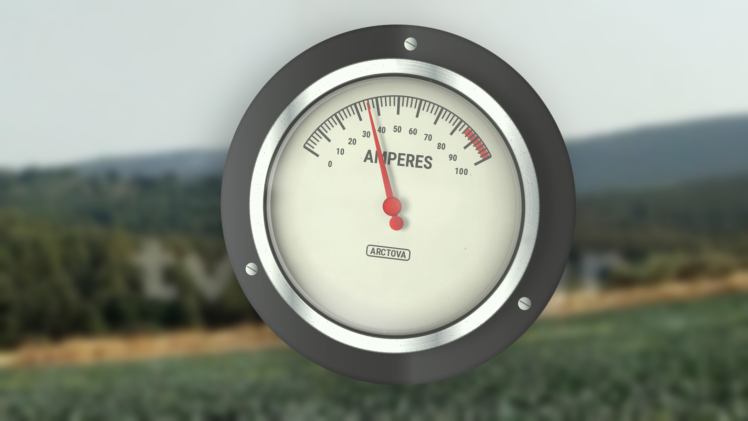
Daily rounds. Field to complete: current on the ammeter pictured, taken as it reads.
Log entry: 36 A
